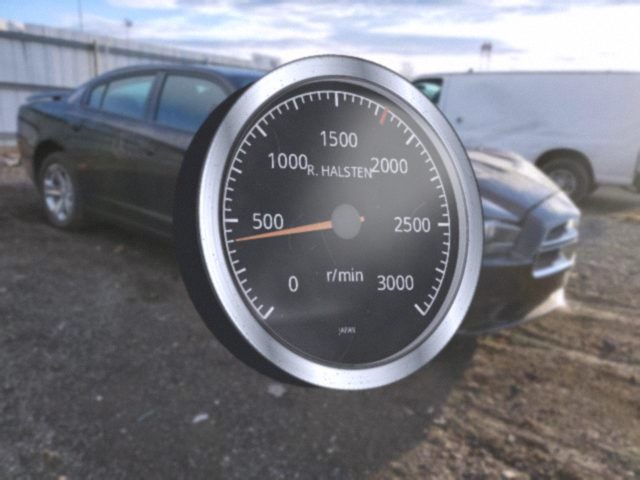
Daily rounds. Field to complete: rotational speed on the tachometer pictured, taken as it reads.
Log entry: 400 rpm
